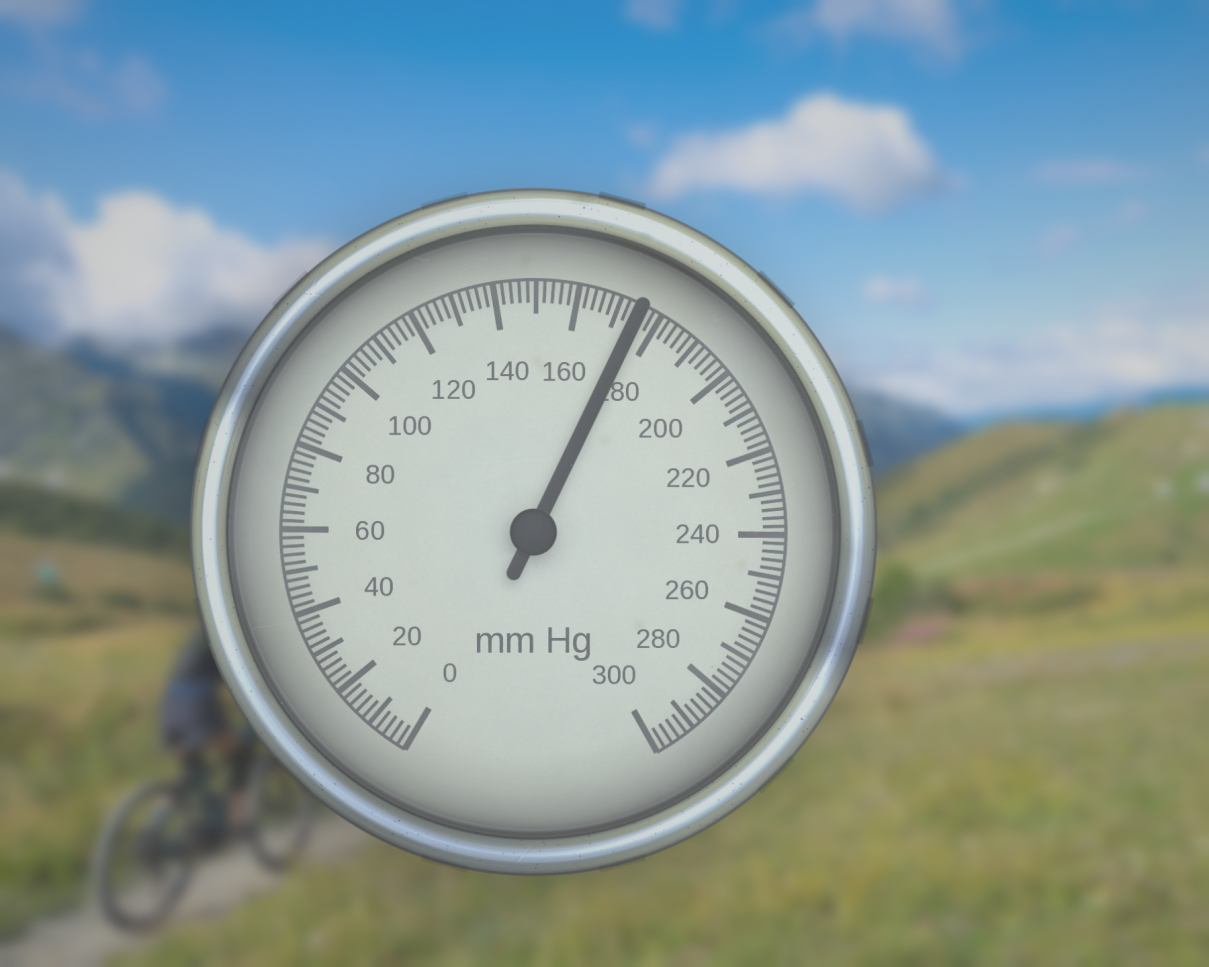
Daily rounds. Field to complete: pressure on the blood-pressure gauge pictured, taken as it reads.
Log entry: 175 mmHg
